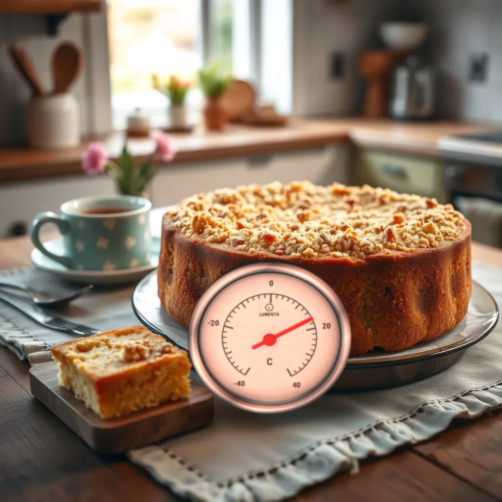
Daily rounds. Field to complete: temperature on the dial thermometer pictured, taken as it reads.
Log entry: 16 °C
